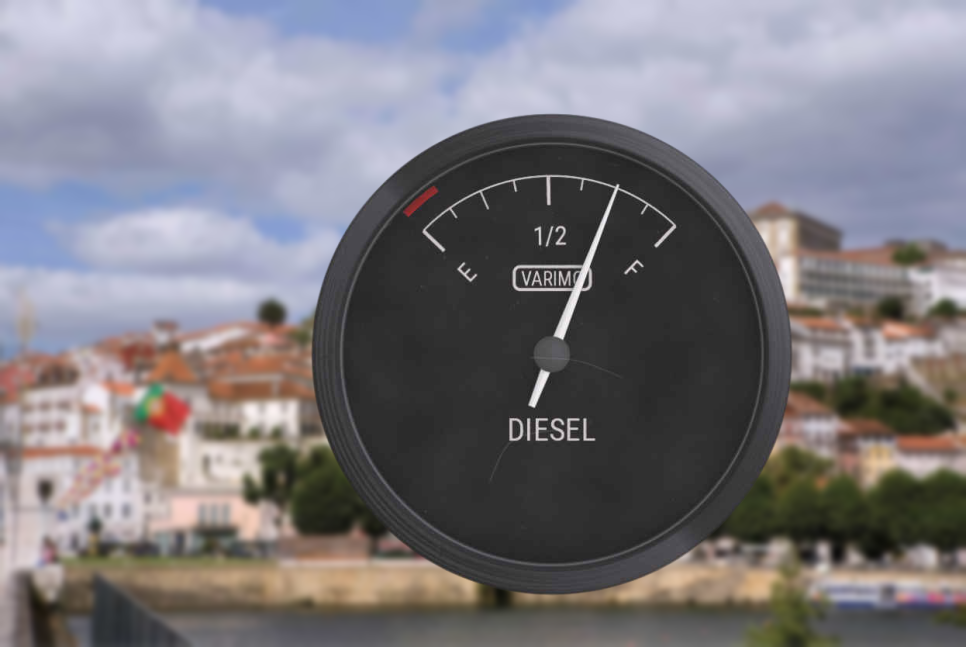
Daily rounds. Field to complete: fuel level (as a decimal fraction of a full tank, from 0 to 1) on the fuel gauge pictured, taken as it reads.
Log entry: 0.75
